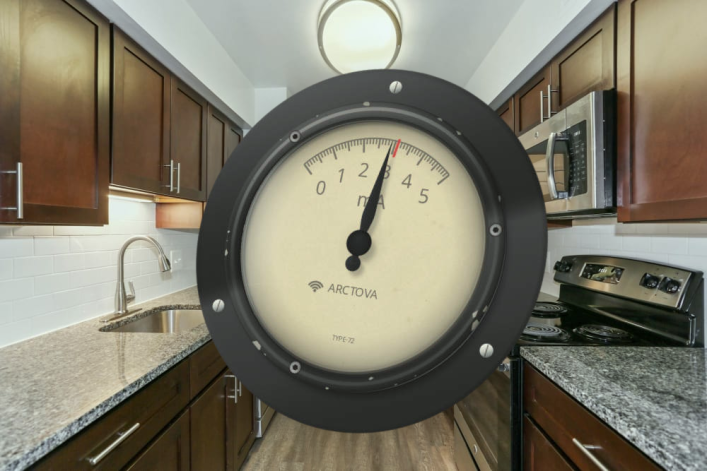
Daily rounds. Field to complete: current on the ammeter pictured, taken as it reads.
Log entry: 3 mA
